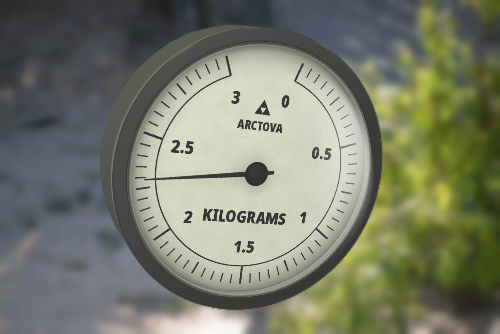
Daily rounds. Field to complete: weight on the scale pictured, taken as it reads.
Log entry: 2.3 kg
